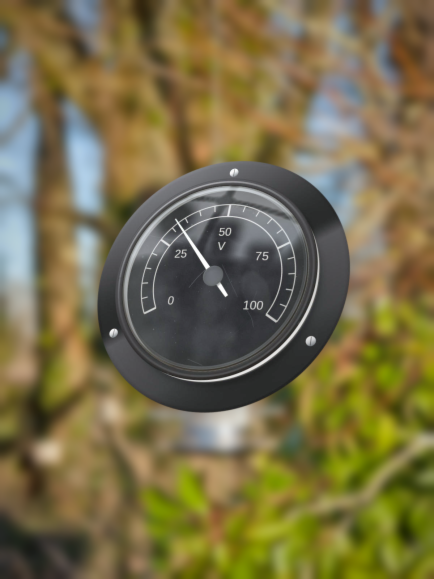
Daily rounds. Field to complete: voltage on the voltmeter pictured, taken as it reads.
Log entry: 32.5 V
